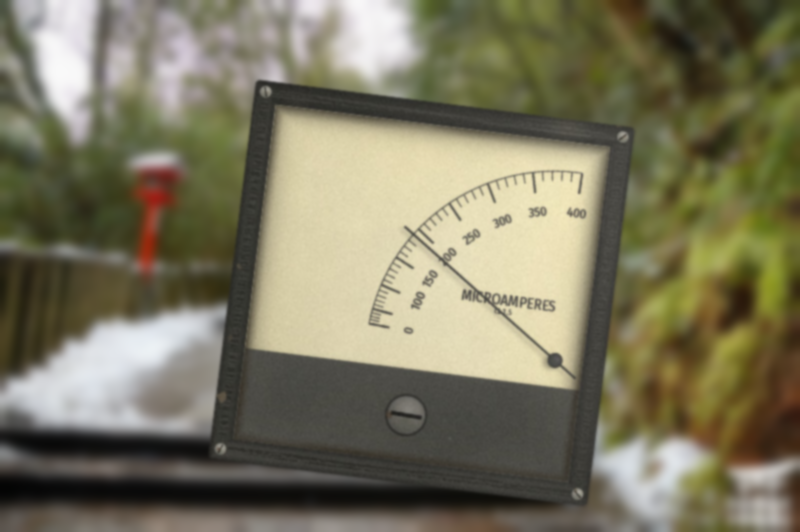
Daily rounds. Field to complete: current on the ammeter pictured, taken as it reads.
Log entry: 190 µA
